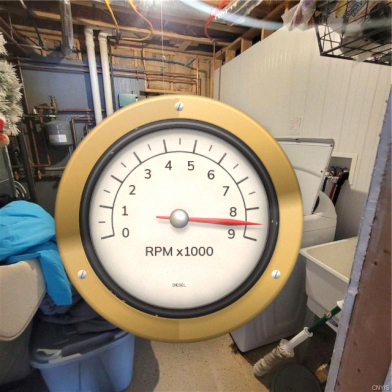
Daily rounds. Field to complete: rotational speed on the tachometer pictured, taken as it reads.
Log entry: 8500 rpm
